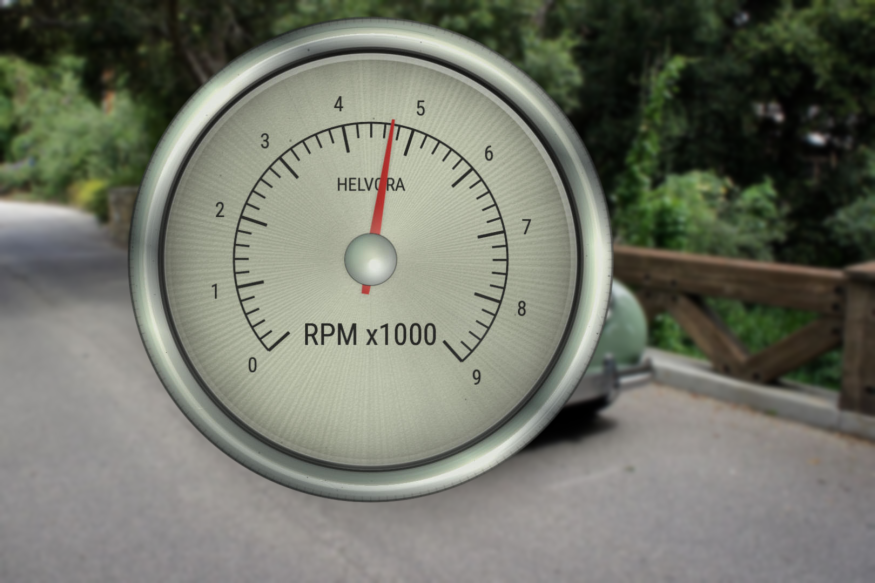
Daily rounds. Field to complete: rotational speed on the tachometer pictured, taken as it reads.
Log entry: 4700 rpm
